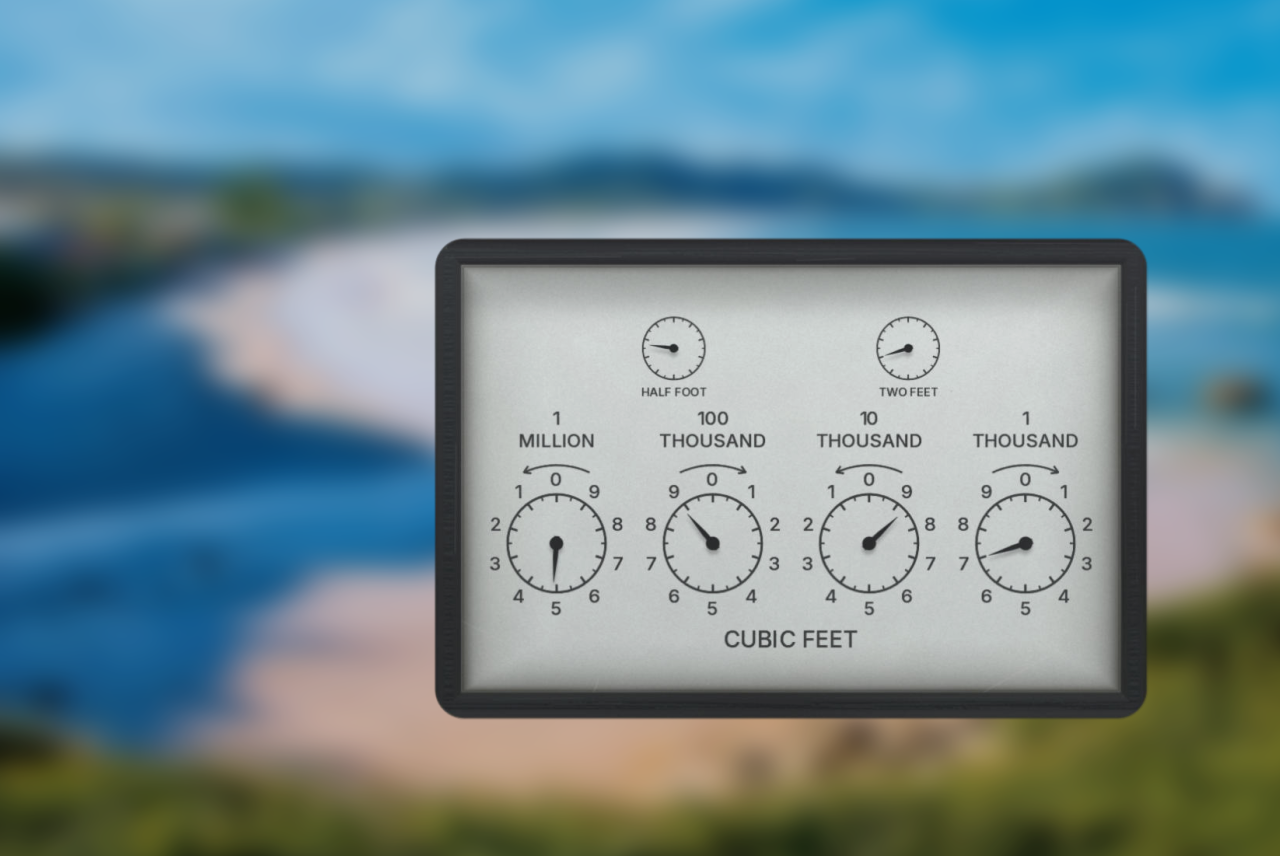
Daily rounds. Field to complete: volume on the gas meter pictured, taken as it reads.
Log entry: 488700 ft³
